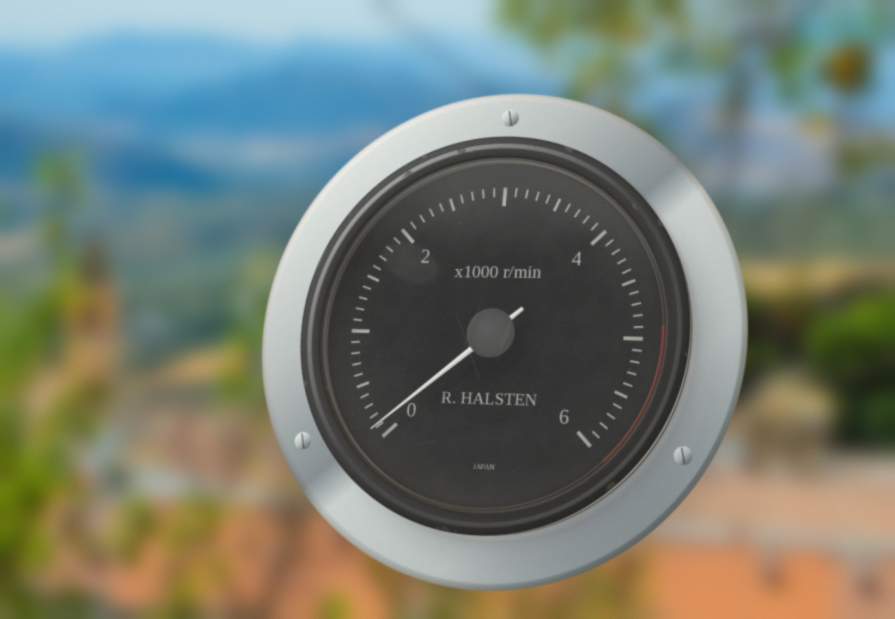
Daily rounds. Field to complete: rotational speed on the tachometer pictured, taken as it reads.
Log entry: 100 rpm
